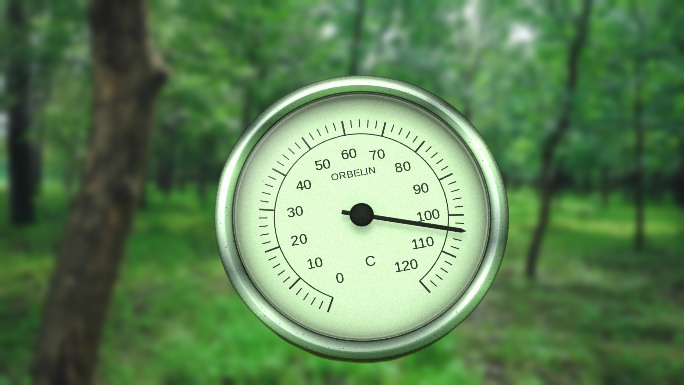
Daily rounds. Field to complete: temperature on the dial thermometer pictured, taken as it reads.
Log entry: 104 °C
